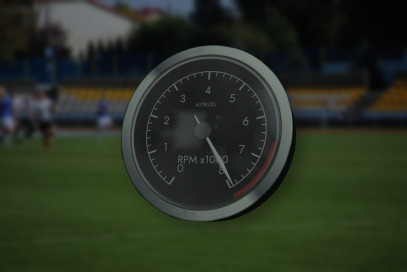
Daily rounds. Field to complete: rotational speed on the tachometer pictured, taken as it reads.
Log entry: 7900 rpm
